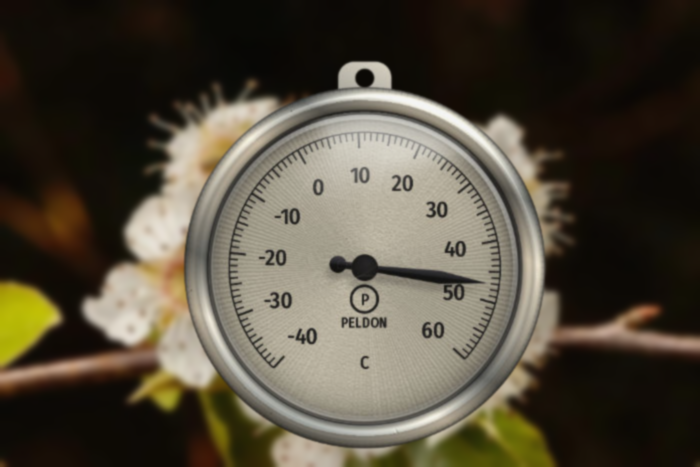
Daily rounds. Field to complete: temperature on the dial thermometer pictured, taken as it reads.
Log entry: 47 °C
